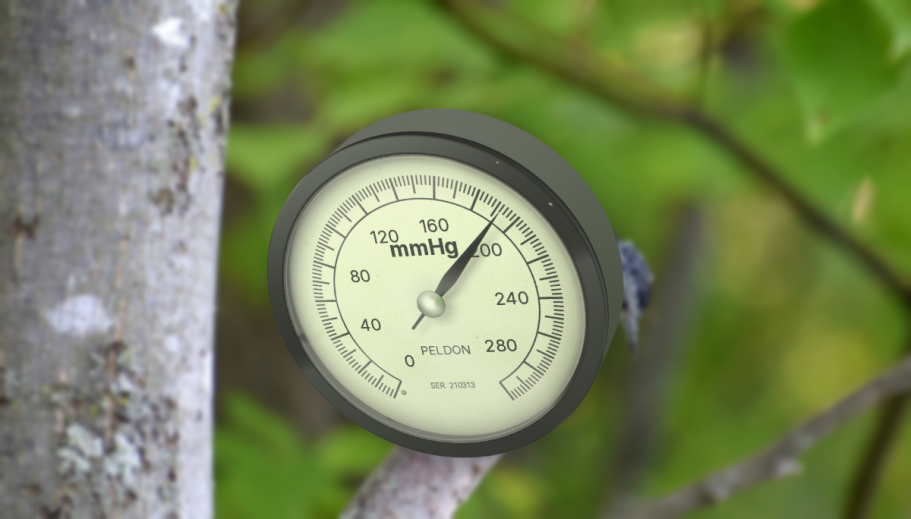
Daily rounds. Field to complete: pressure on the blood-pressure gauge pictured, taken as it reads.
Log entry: 192 mmHg
